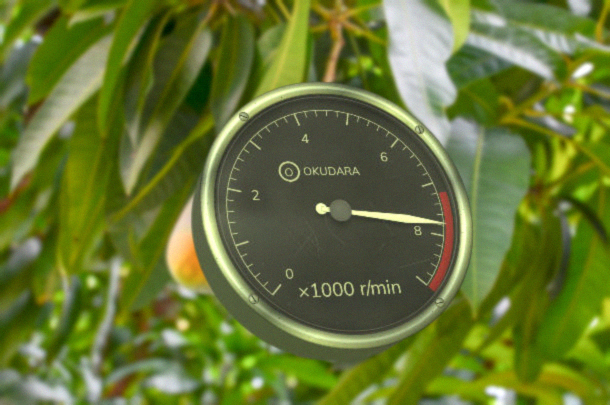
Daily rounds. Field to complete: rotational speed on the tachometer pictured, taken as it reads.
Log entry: 7800 rpm
